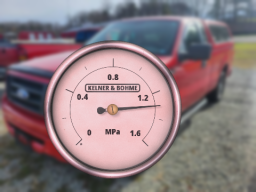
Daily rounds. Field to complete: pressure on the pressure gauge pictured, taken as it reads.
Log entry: 1.3 MPa
